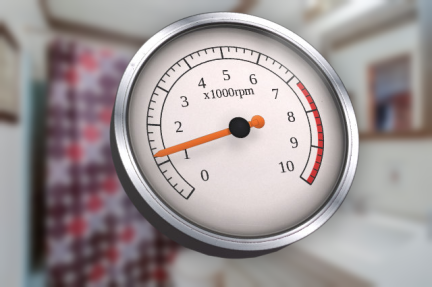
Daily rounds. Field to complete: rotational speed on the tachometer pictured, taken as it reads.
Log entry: 1200 rpm
